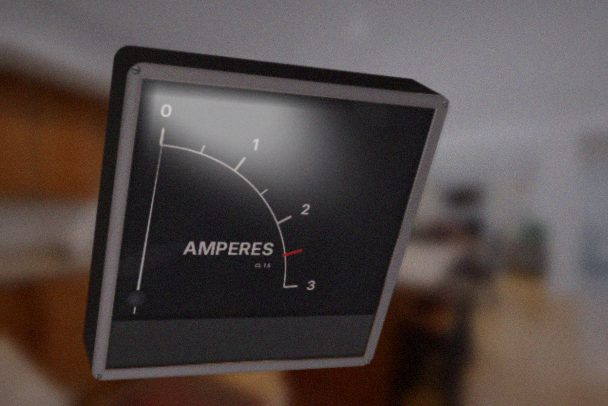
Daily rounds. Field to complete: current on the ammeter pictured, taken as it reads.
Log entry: 0 A
